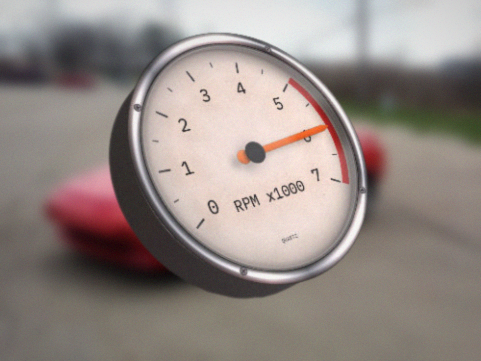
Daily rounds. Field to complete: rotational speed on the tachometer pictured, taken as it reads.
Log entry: 6000 rpm
